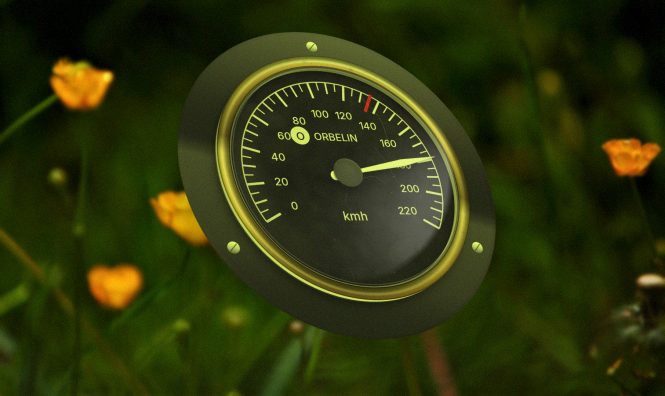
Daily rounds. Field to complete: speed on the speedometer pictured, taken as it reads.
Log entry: 180 km/h
